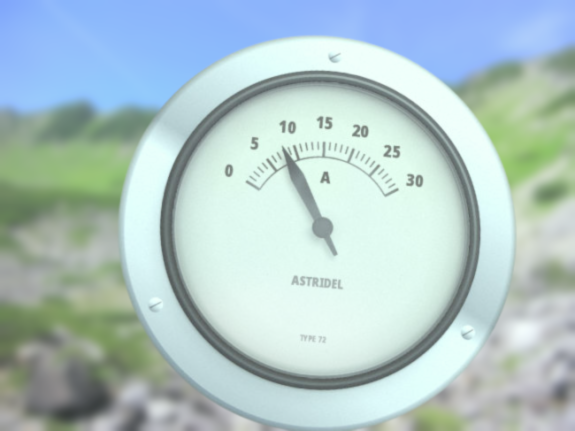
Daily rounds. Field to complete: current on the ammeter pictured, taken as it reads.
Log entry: 8 A
